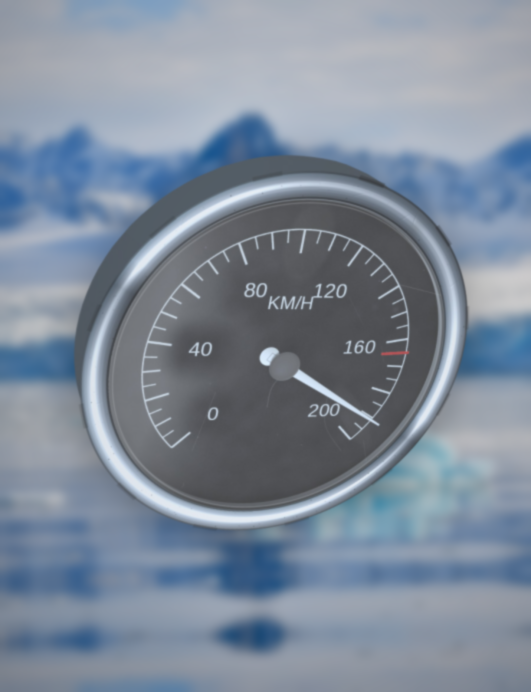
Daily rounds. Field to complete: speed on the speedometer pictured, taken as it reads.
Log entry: 190 km/h
